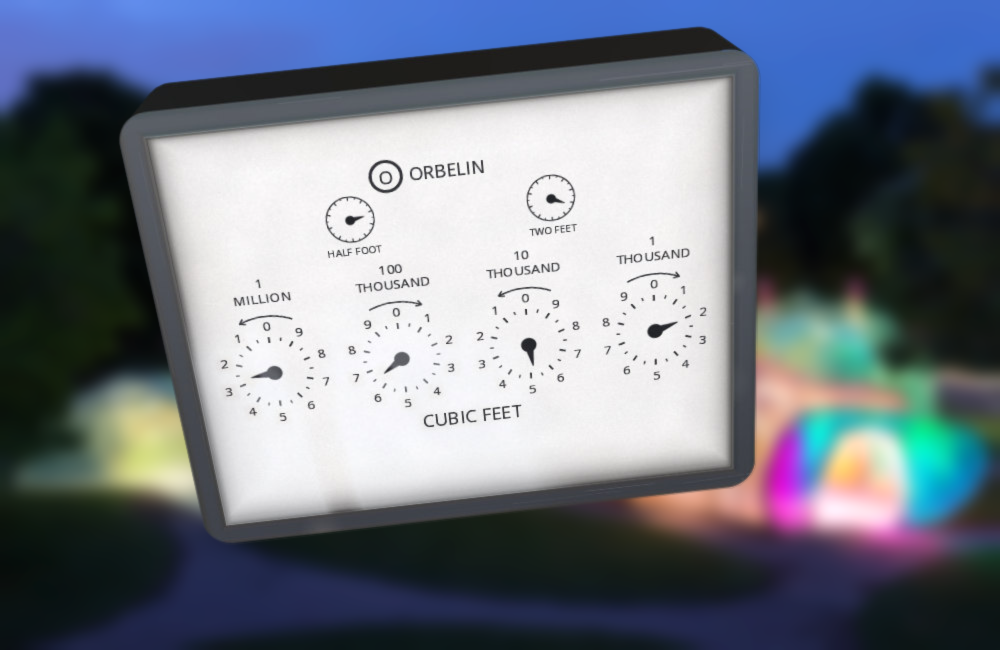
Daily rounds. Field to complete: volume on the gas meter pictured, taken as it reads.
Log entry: 265200 ft³
